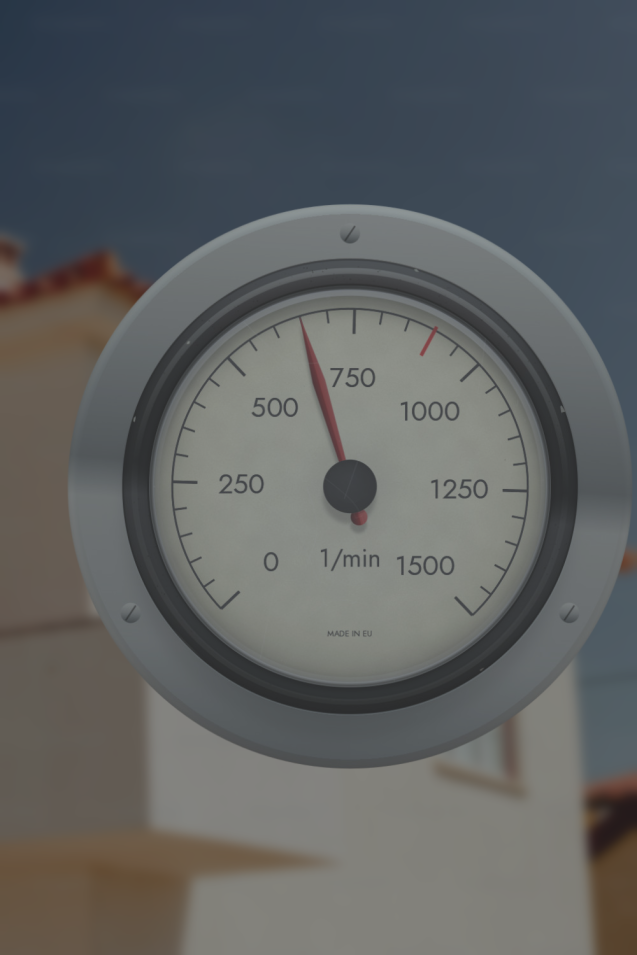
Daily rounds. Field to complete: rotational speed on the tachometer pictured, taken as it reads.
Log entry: 650 rpm
